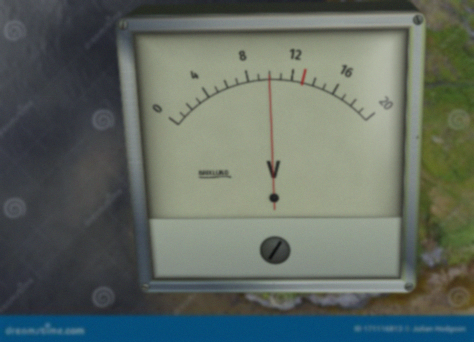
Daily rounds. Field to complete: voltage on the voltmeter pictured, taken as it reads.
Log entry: 10 V
